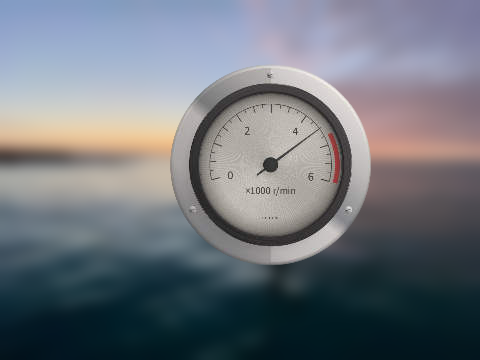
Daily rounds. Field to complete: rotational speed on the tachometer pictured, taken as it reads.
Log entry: 4500 rpm
